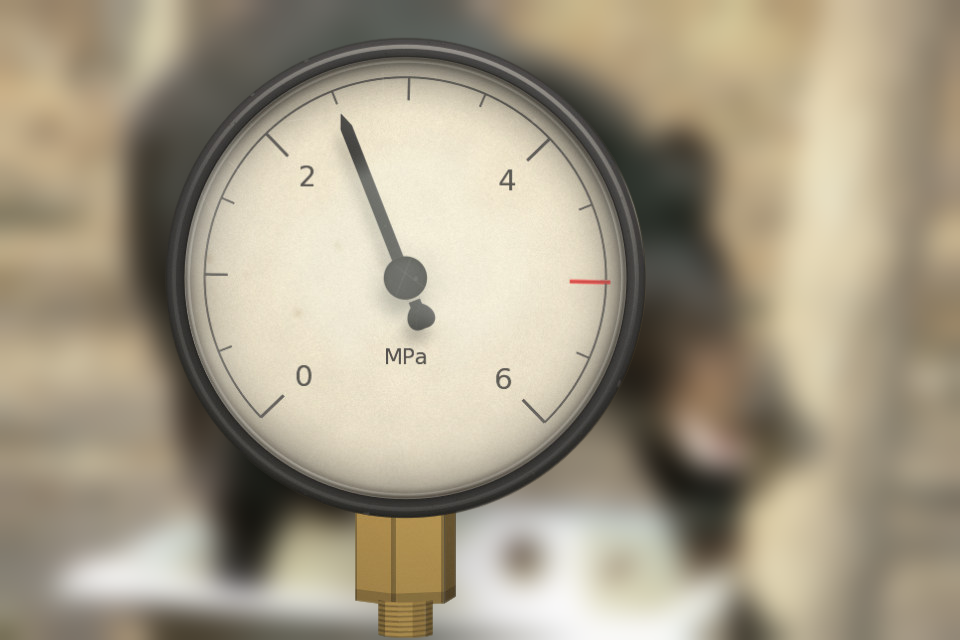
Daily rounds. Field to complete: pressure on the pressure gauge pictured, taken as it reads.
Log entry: 2.5 MPa
